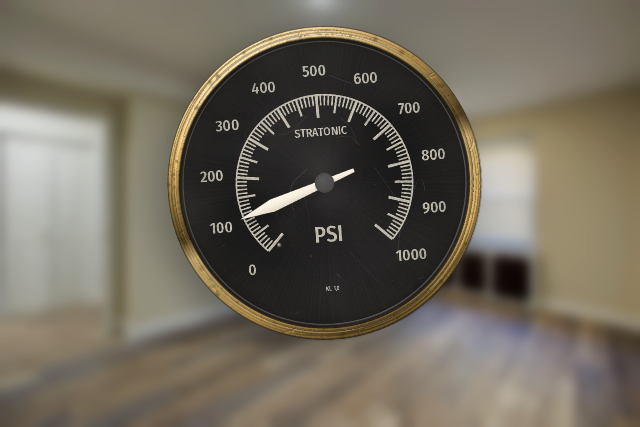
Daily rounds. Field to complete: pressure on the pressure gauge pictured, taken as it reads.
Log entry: 100 psi
